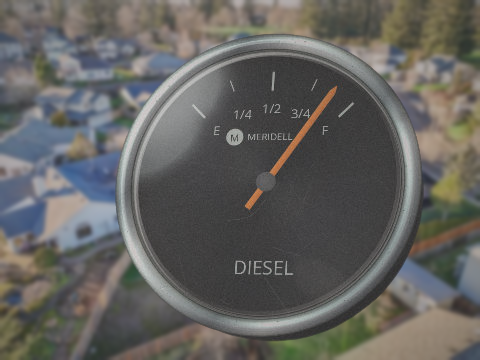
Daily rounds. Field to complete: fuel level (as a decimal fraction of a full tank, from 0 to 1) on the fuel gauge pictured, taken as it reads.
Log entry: 0.875
